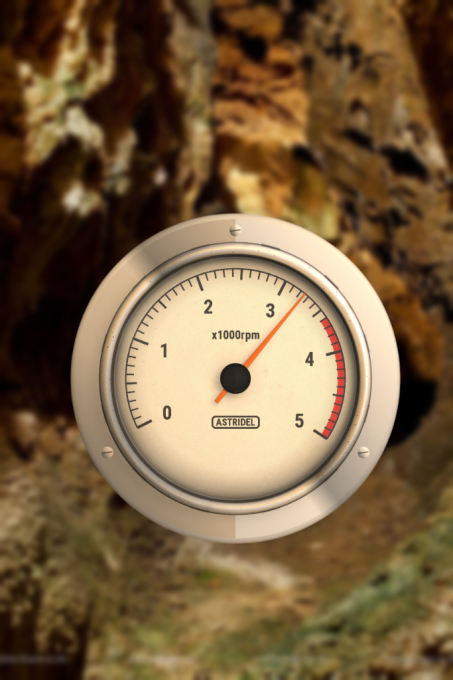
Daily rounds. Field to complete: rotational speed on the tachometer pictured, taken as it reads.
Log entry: 3250 rpm
